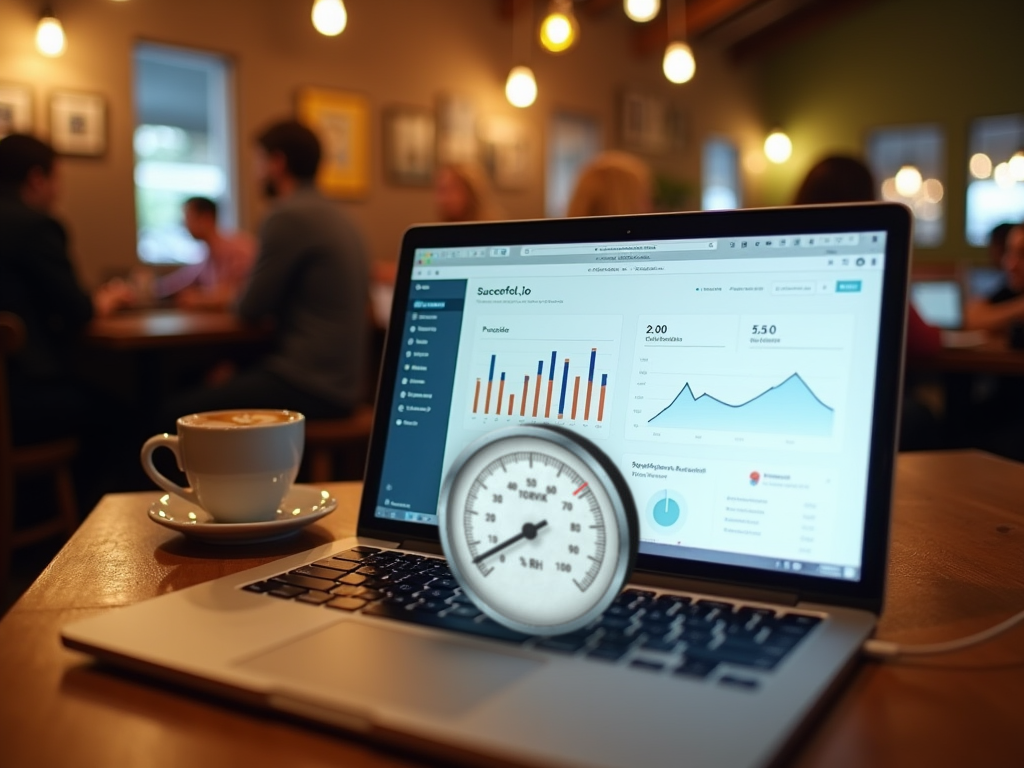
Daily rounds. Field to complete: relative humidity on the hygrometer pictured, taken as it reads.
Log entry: 5 %
